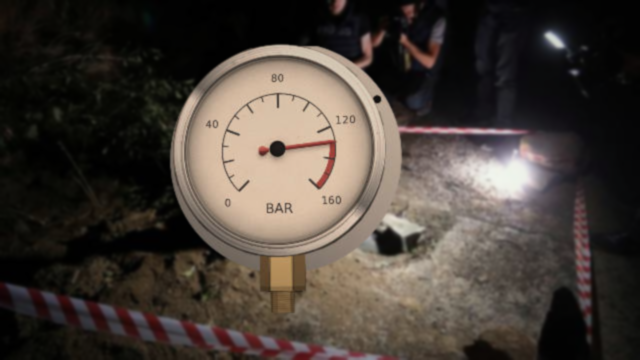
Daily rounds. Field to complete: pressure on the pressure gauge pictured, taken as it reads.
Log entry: 130 bar
